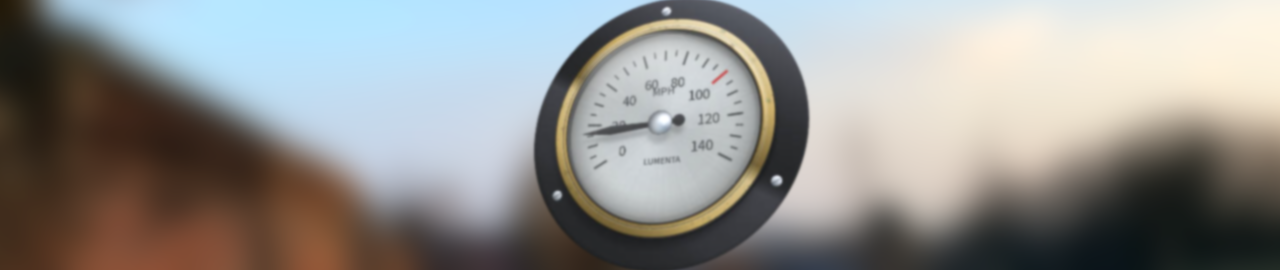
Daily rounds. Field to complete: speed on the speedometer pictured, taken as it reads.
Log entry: 15 mph
